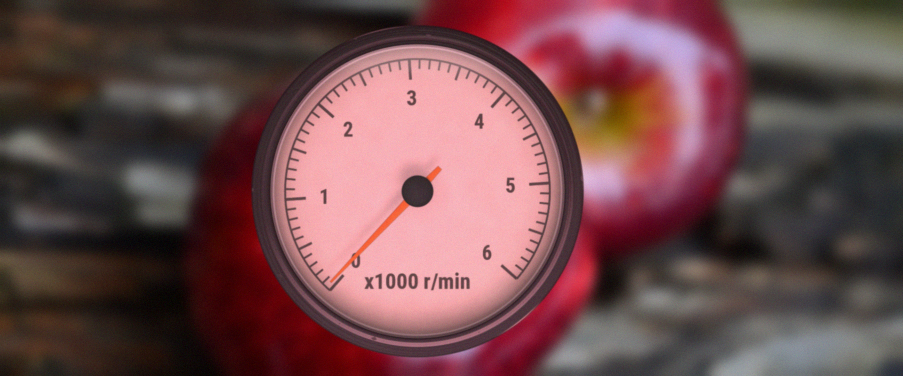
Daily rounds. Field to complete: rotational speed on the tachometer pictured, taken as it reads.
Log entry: 50 rpm
